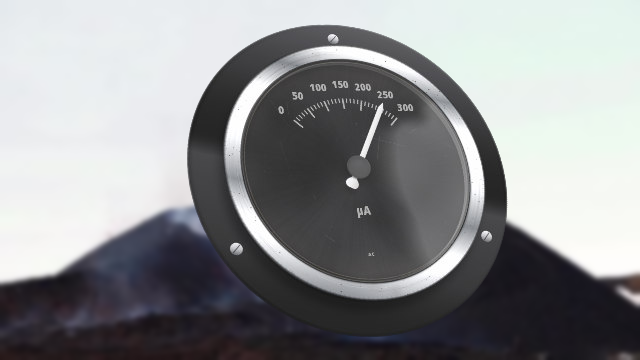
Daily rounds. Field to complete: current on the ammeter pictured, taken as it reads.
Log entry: 250 µA
